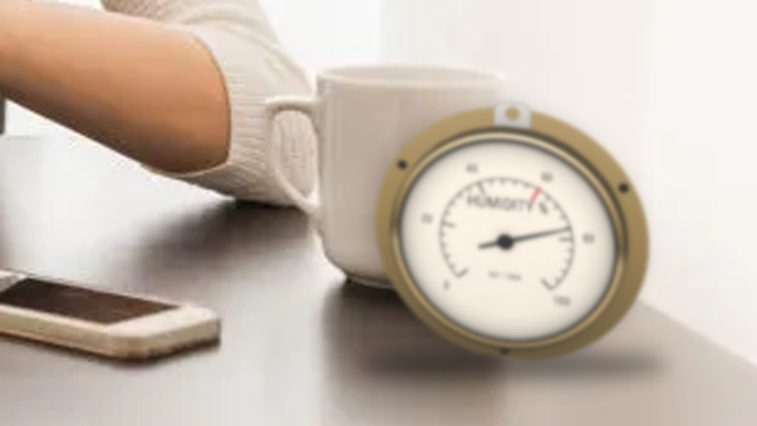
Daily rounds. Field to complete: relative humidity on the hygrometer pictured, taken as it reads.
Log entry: 76 %
